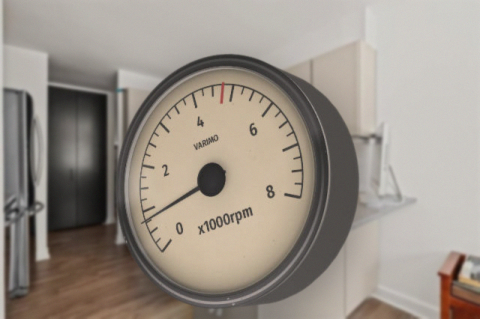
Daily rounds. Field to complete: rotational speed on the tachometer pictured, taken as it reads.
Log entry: 750 rpm
